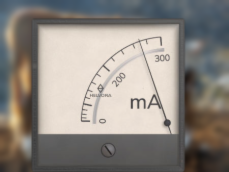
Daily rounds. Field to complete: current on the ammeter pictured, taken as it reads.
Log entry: 270 mA
